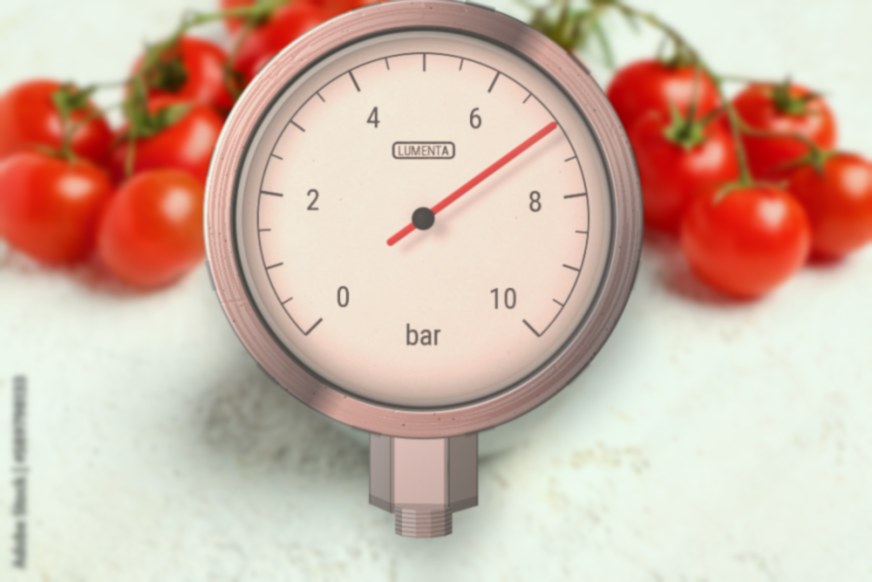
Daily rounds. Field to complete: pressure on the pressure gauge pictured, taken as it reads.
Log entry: 7 bar
